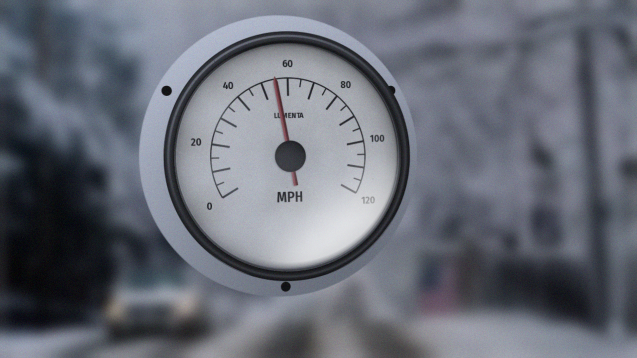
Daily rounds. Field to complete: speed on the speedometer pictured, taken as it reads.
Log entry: 55 mph
